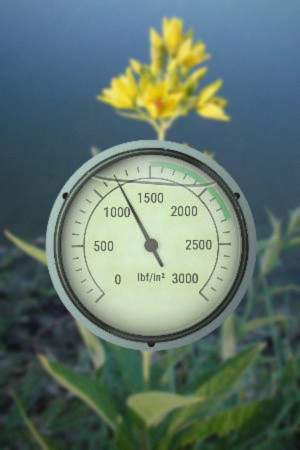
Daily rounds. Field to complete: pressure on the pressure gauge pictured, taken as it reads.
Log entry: 1200 psi
